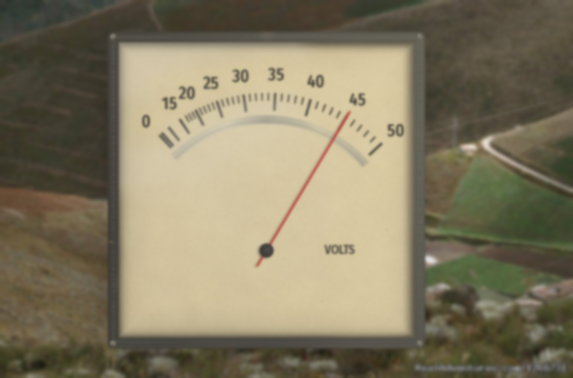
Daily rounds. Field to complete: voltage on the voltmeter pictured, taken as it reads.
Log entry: 45 V
